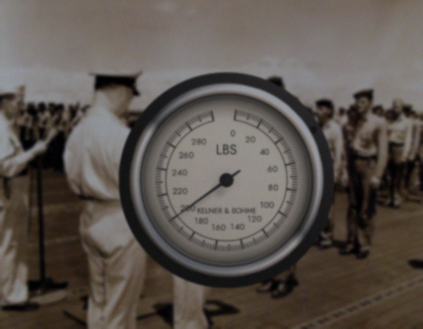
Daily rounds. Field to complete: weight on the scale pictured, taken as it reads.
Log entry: 200 lb
